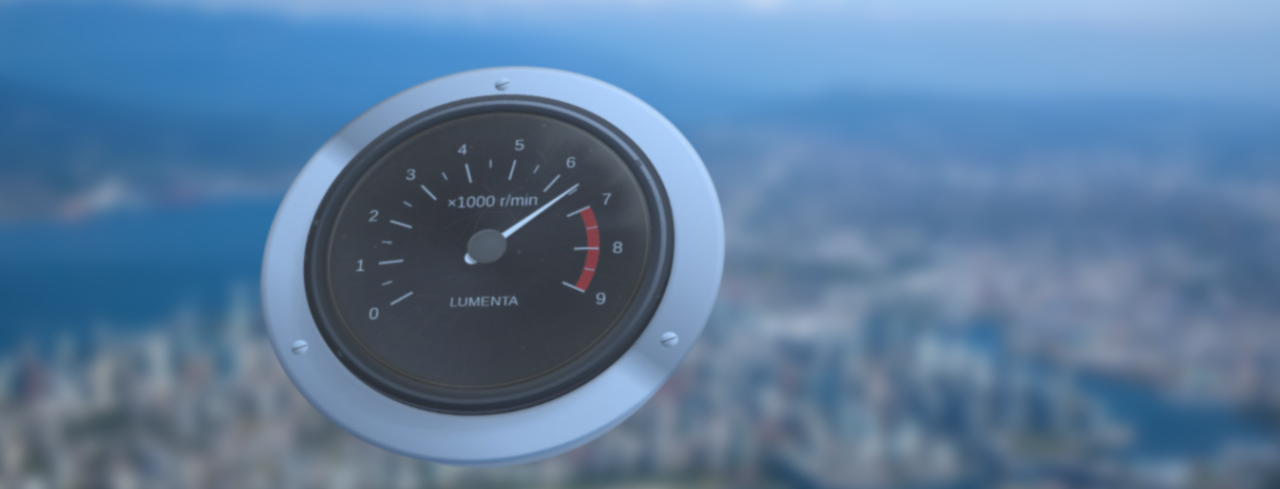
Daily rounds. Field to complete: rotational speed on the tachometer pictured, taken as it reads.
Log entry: 6500 rpm
